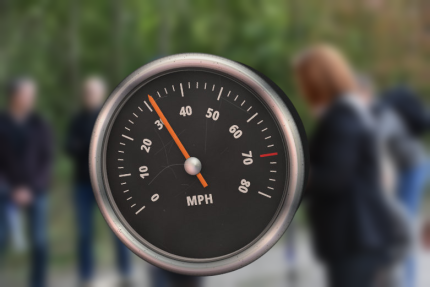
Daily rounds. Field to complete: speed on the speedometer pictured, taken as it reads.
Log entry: 32 mph
